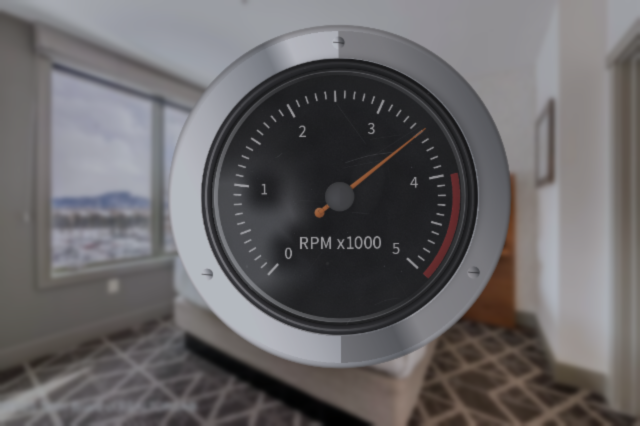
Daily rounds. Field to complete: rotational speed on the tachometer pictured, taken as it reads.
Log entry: 3500 rpm
